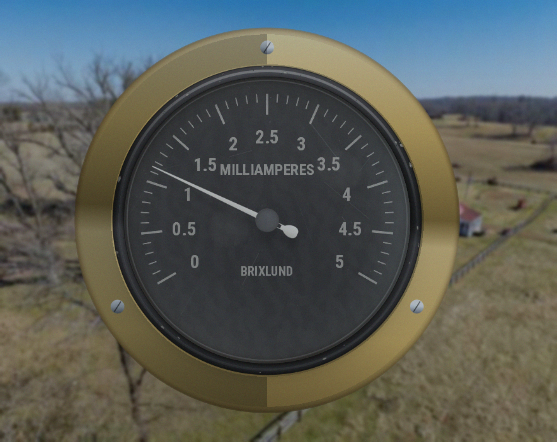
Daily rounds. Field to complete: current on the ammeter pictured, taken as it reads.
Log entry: 1.15 mA
